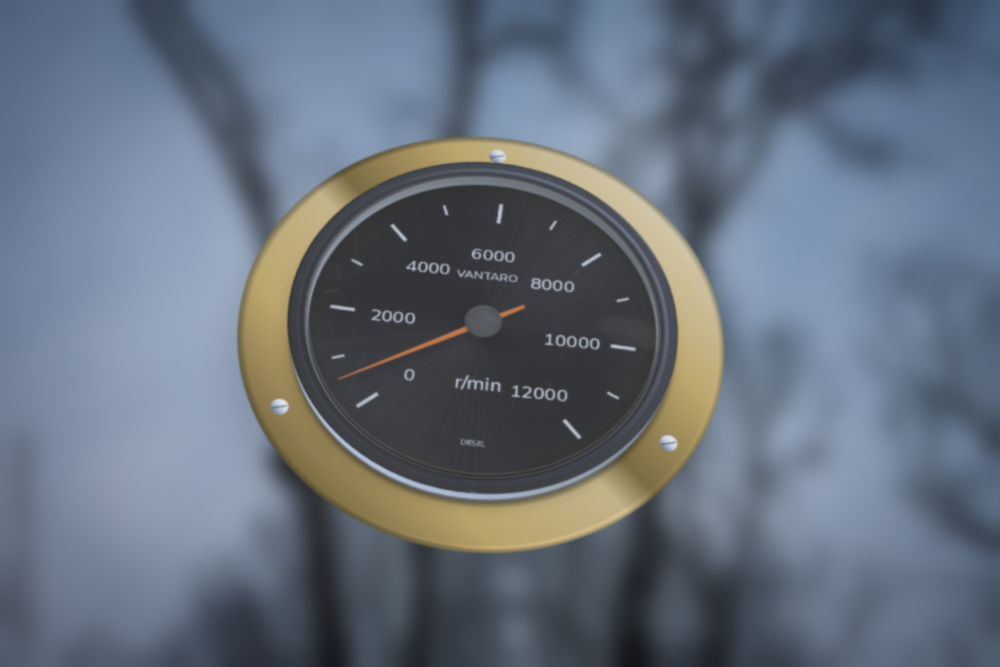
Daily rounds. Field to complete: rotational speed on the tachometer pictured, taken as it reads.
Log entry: 500 rpm
